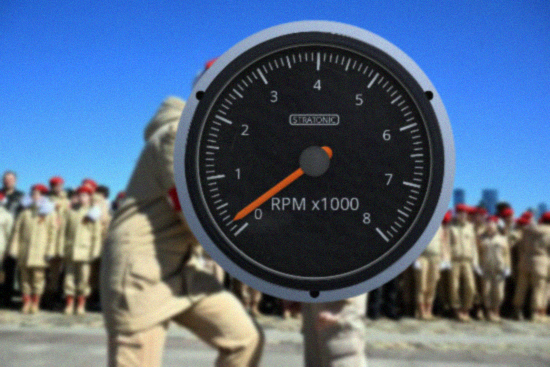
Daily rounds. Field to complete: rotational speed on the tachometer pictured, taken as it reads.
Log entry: 200 rpm
